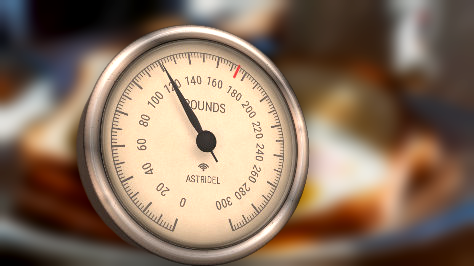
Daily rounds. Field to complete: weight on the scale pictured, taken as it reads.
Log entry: 120 lb
